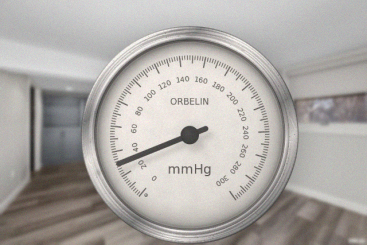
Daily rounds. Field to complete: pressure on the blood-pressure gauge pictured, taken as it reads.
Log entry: 30 mmHg
